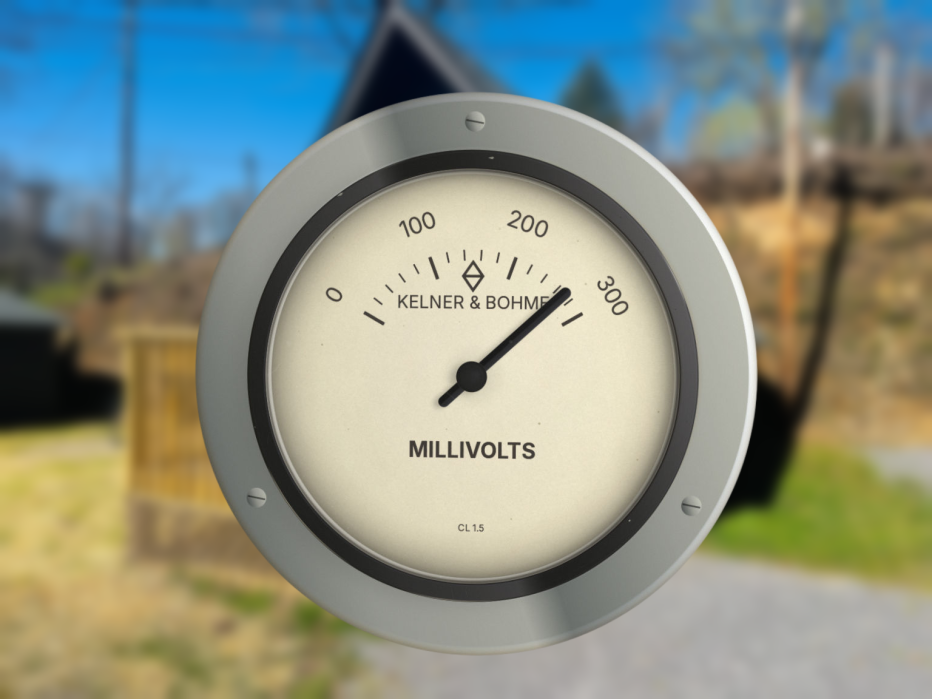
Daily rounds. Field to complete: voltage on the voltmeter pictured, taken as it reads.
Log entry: 270 mV
